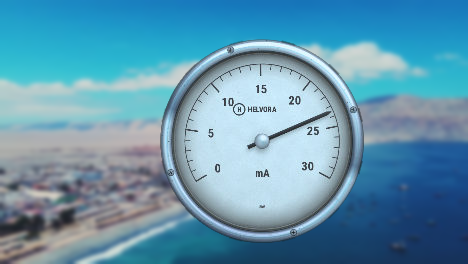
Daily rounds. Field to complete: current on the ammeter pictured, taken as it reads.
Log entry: 23.5 mA
